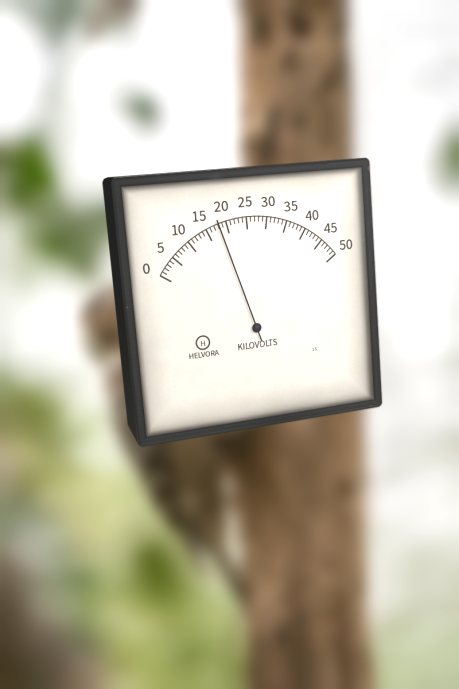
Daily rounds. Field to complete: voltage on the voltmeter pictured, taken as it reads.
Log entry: 18 kV
